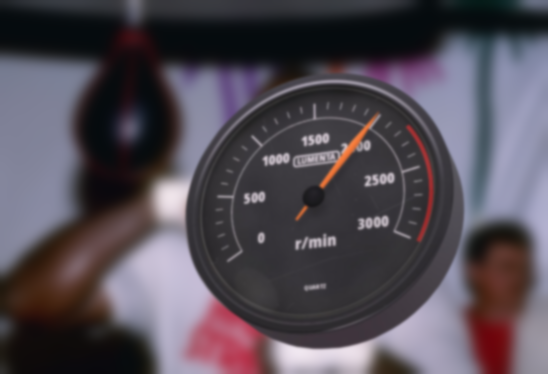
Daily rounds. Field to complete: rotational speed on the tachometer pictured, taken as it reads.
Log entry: 2000 rpm
